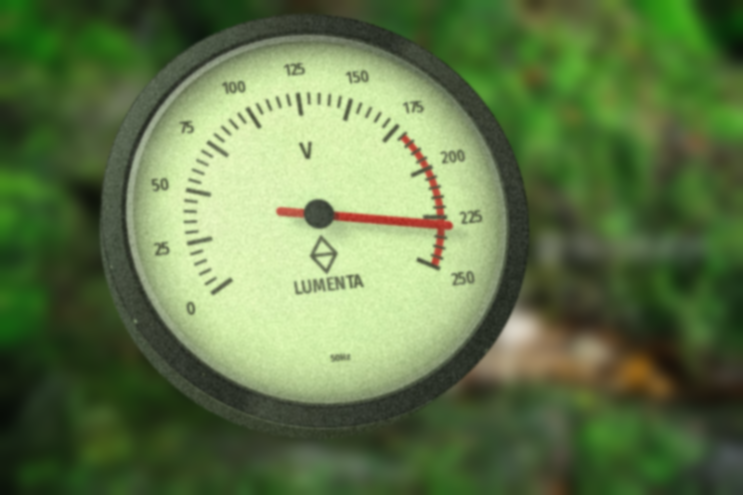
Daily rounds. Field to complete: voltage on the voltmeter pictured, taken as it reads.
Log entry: 230 V
